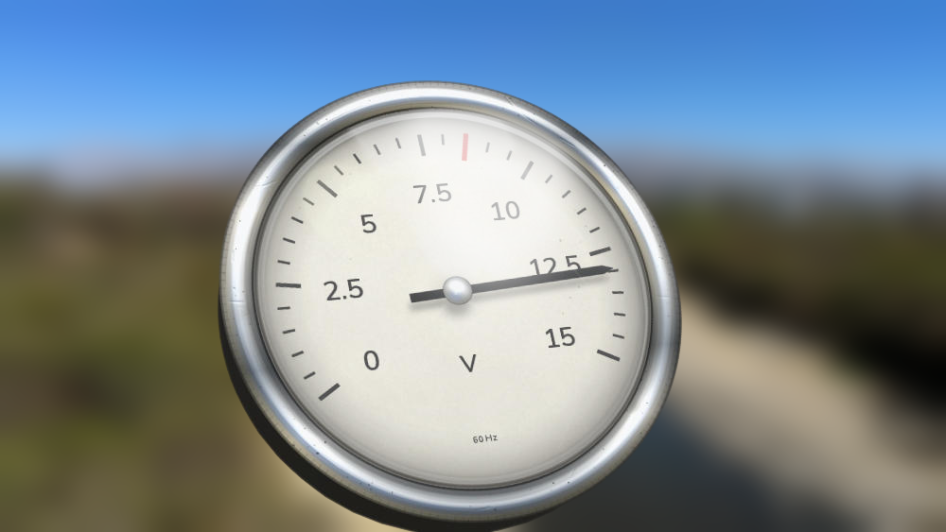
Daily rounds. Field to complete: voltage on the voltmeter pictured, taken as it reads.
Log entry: 13 V
